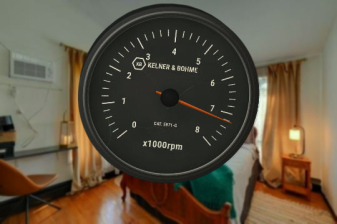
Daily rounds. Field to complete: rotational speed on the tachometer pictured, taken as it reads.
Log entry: 7200 rpm
